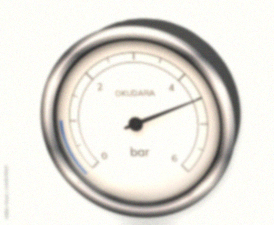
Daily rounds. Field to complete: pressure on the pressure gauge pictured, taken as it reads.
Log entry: 4.5 bar
